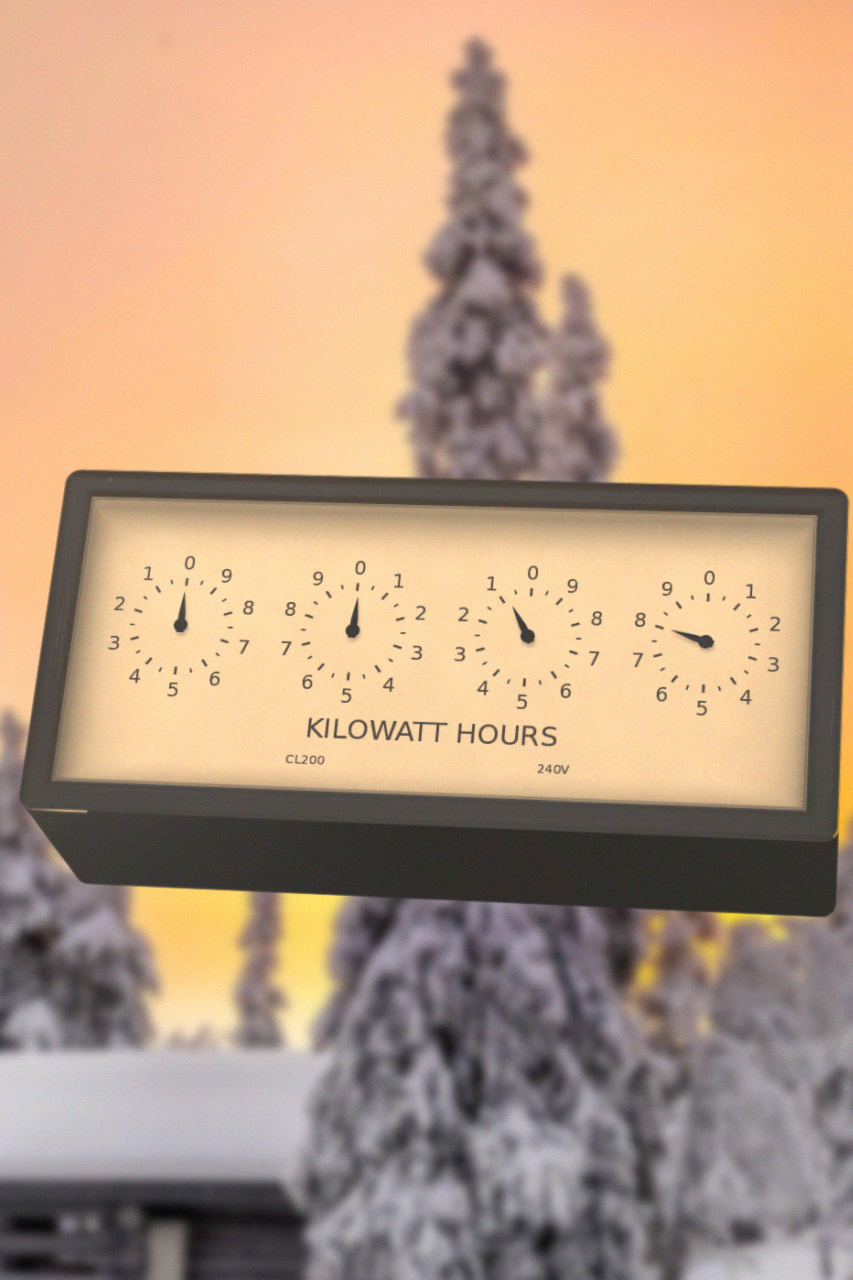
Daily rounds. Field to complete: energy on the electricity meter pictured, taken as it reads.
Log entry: 8 kWh
